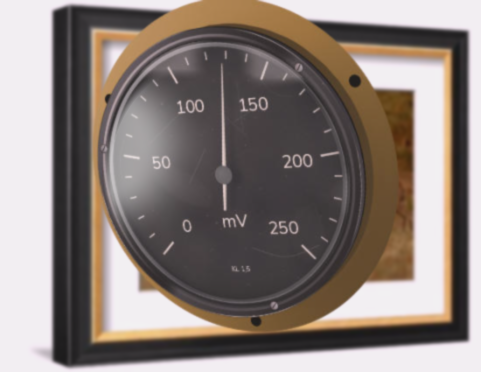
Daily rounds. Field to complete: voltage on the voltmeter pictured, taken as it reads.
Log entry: 130 mV
